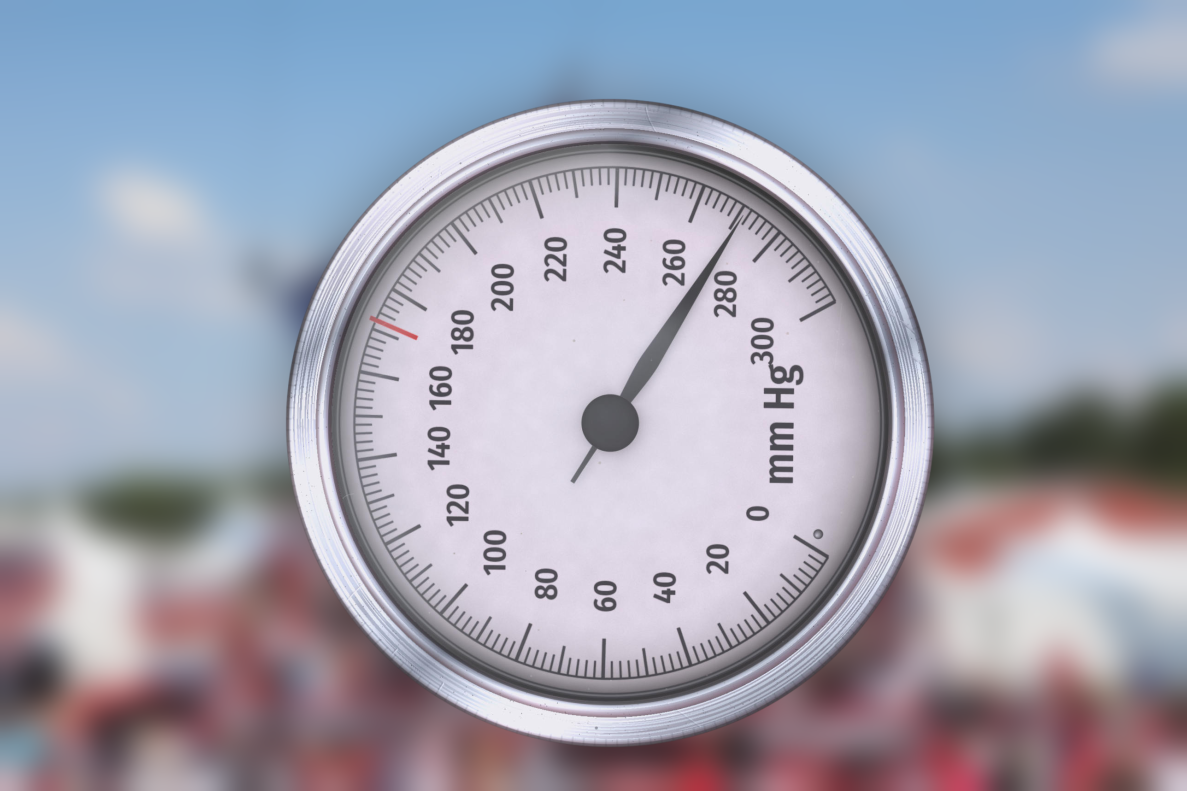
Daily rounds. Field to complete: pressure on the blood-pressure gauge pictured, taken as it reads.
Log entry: 271 mmHg
